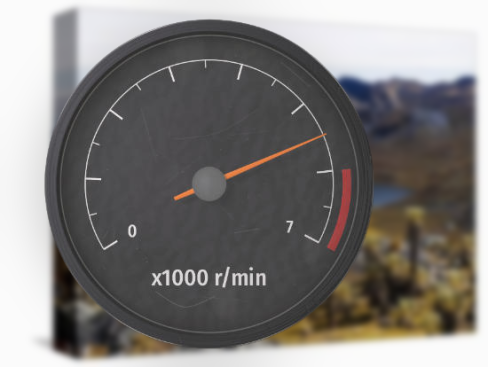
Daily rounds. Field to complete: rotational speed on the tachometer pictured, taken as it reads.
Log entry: 5500 rpm
